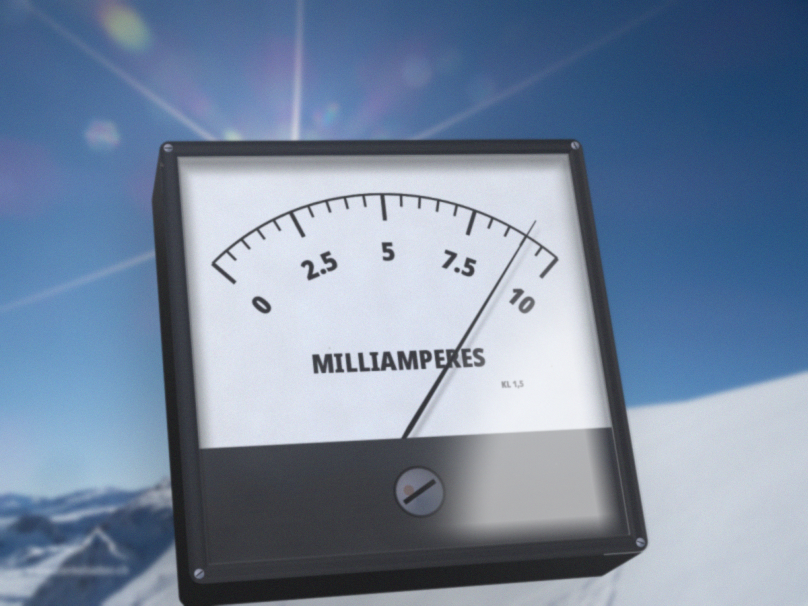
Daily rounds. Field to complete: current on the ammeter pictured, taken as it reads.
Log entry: 9 mA
